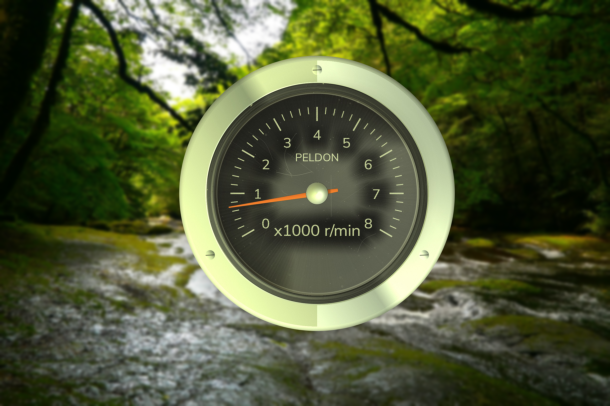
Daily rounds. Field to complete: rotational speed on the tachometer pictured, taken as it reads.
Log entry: 700 rpm
